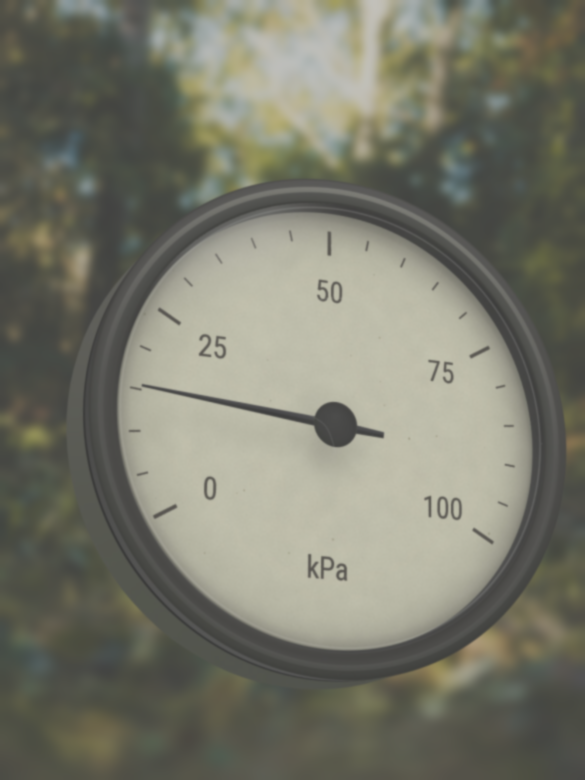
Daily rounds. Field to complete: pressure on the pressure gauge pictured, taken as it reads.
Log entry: 15 kPa
